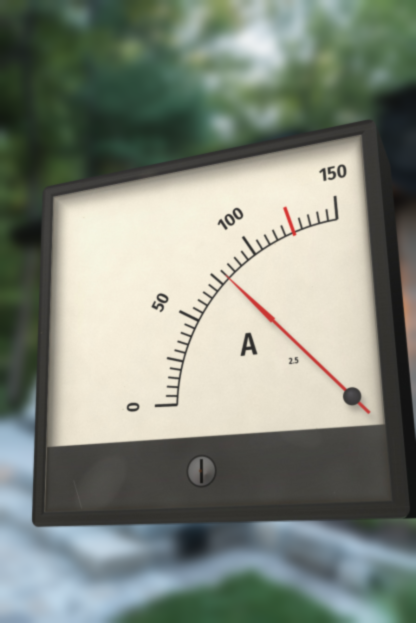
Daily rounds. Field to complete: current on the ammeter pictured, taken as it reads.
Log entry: 80 A
